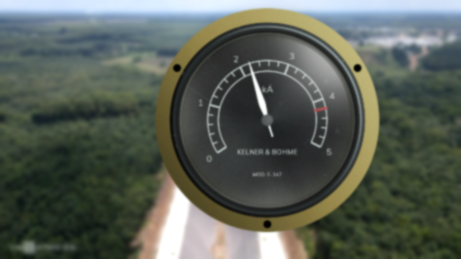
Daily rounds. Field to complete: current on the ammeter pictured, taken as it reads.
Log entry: 2.2 kA
